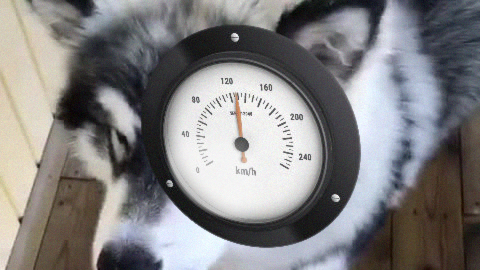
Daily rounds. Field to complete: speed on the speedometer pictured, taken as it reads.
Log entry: 130 km/h
